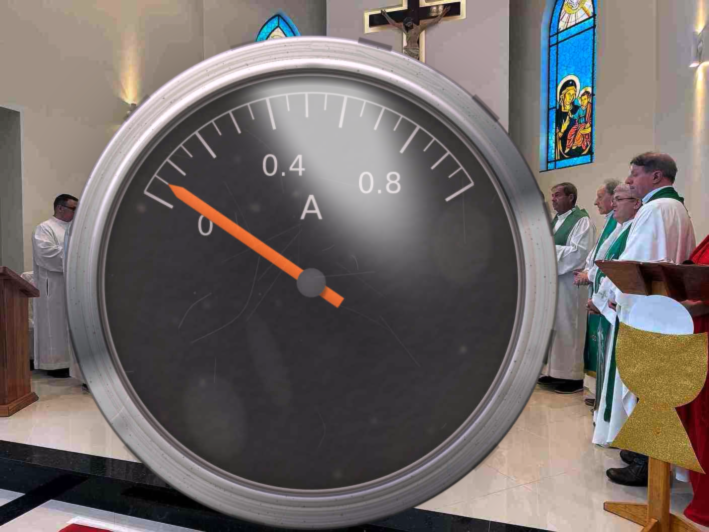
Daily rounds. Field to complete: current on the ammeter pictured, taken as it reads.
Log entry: 0.05 A
